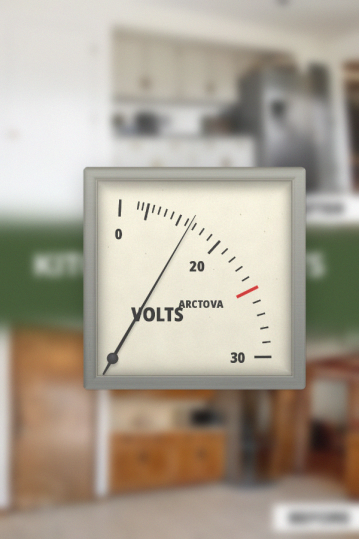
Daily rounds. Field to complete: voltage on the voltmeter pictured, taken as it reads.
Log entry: 16.5 V
